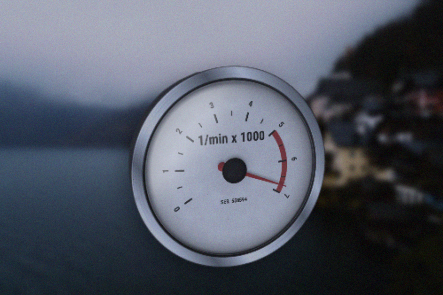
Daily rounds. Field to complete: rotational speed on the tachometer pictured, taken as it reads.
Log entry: 6750 rpm
